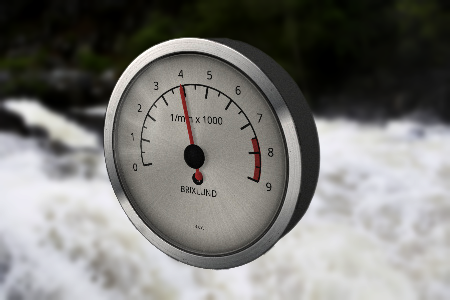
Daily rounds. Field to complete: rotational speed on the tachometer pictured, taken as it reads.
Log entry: 4000 rpm
